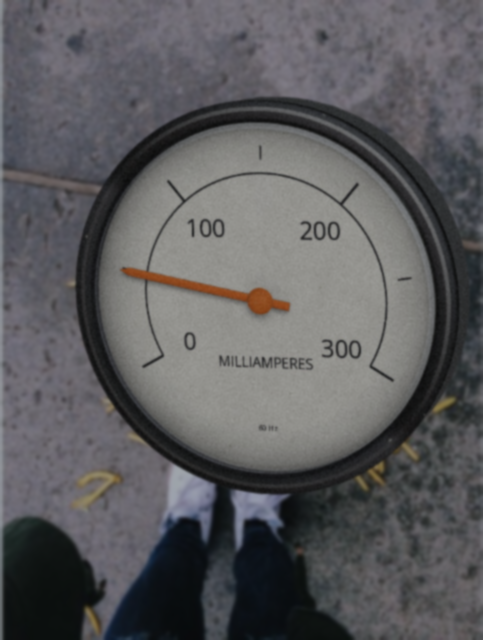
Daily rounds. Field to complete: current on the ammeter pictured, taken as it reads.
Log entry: 50 mA
